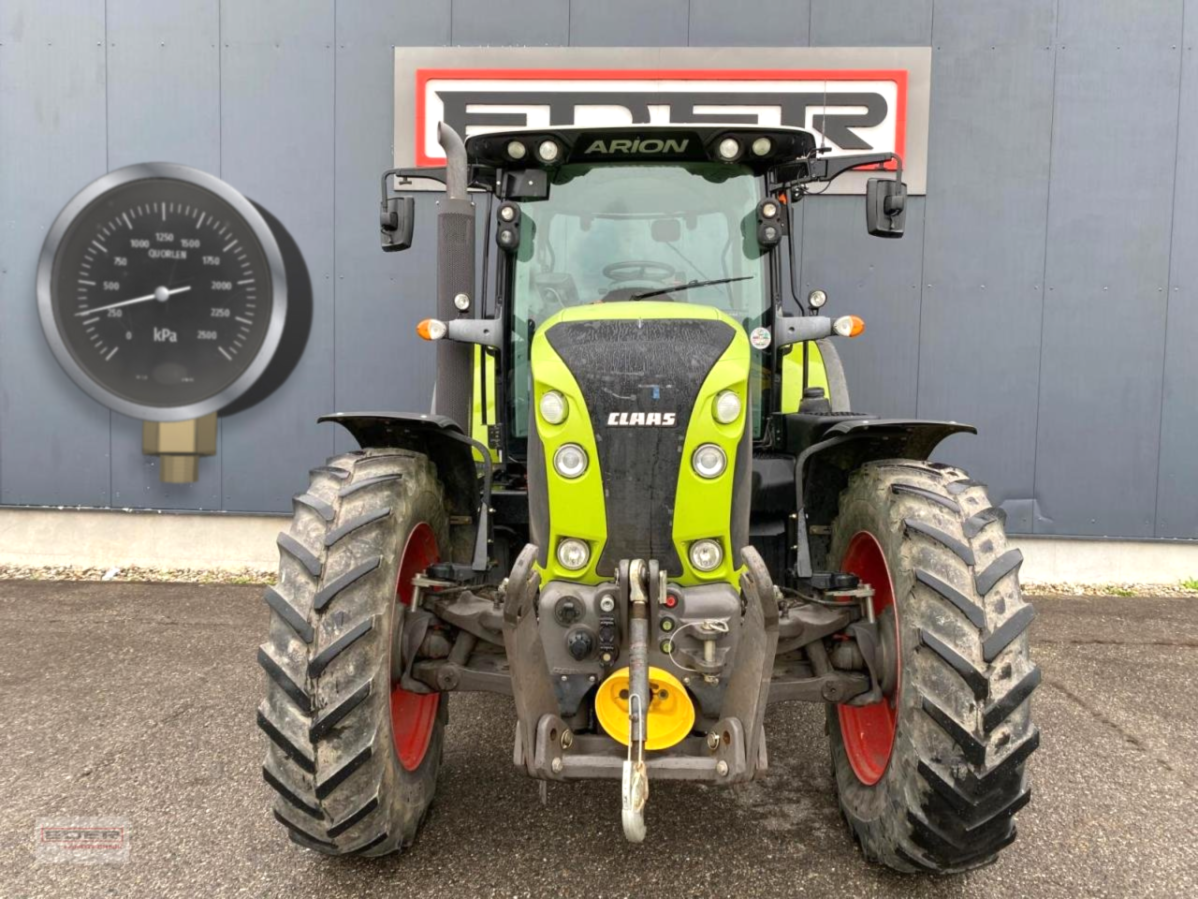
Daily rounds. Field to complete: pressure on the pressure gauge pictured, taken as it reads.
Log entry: 300 kPa
